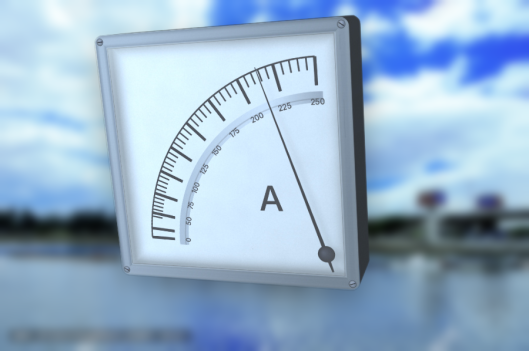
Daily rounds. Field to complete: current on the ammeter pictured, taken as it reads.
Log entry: 215 A
